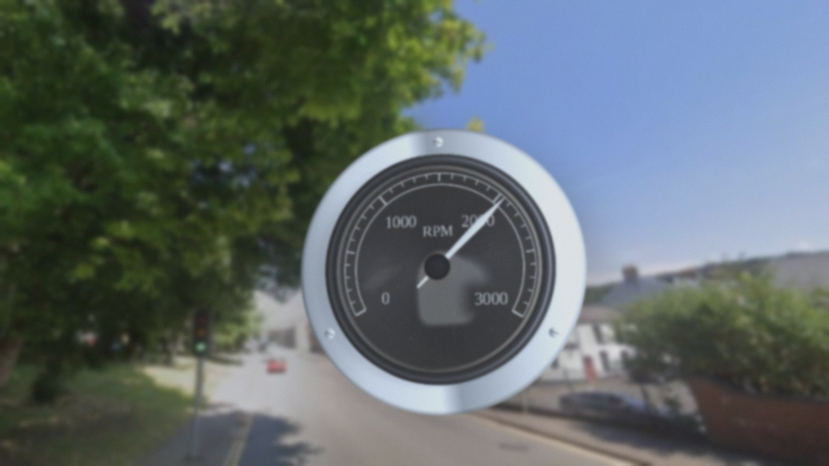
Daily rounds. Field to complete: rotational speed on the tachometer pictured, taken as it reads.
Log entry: 2050 rpm
